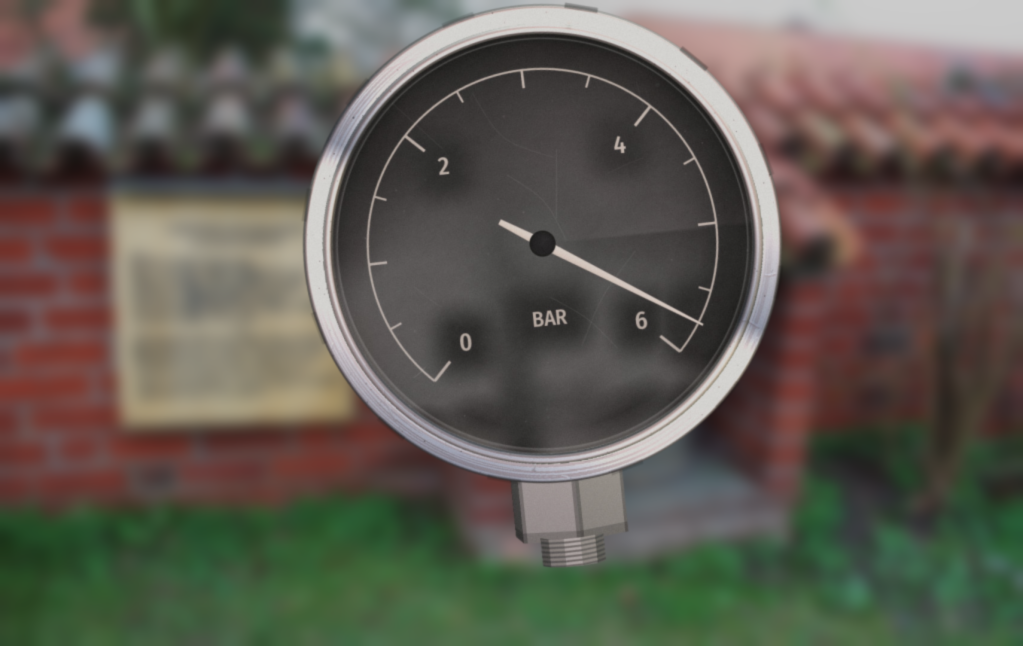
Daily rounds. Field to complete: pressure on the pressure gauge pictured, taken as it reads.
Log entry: 5.75 bar
